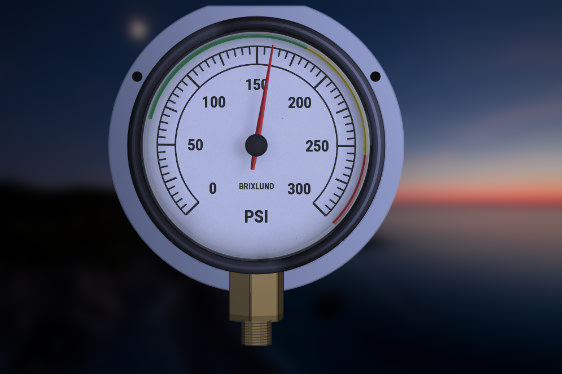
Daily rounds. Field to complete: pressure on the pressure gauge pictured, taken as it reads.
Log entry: 160 psi
